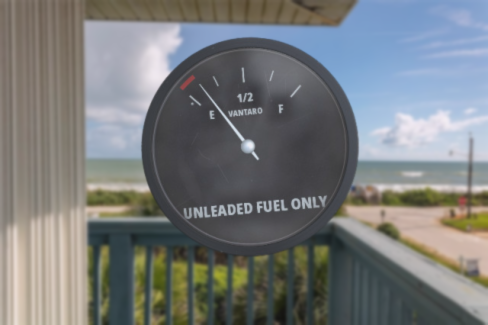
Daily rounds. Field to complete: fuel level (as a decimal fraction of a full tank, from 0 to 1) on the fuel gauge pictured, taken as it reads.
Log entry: 0.125
